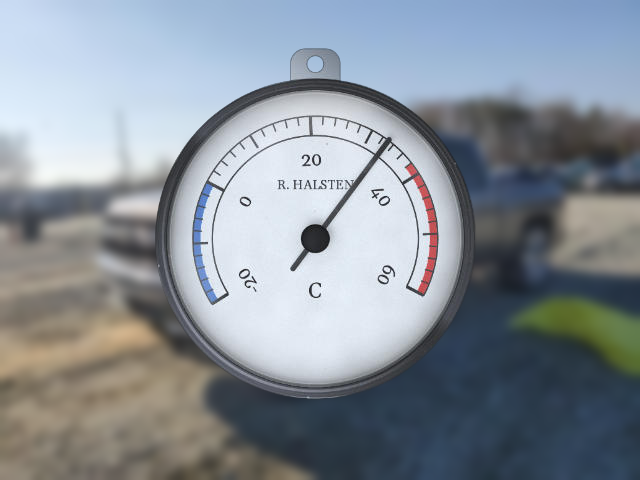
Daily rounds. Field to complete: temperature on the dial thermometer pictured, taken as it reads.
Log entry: 33 °C
